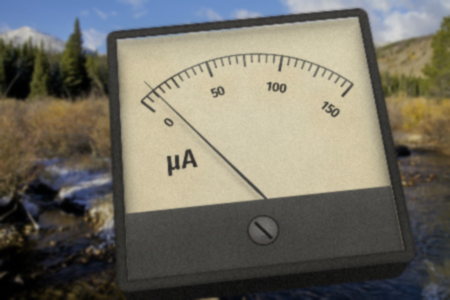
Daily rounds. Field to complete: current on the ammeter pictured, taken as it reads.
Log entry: 10 µA
